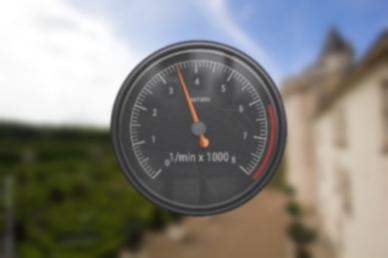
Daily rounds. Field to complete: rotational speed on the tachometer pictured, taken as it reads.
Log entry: 3500 rpm
